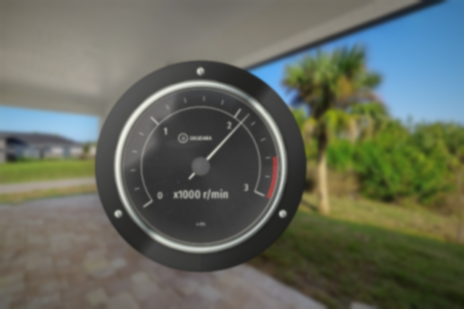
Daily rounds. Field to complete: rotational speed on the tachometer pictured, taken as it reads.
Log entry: 2100 rpm
